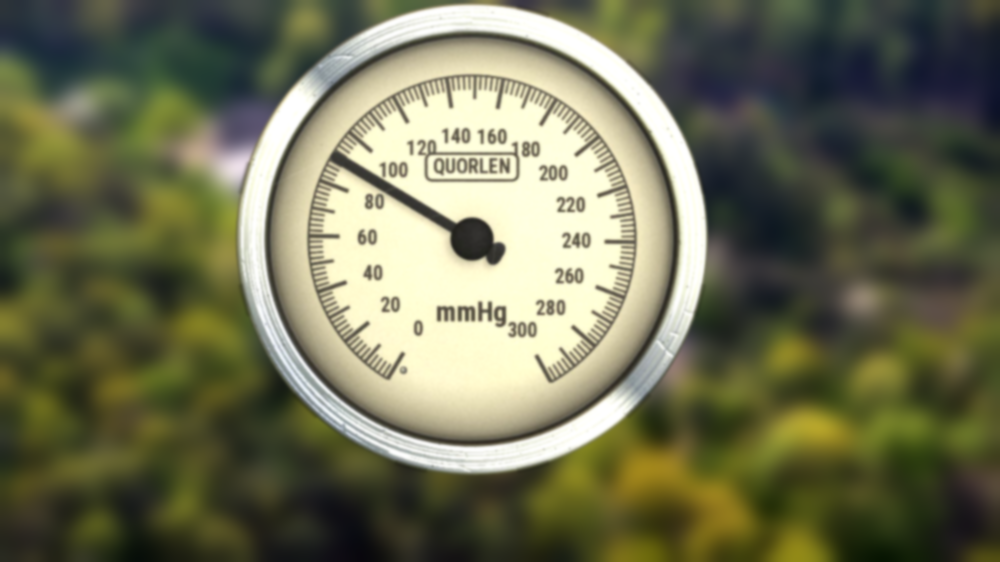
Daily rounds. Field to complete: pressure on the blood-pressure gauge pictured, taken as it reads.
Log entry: 90 mmHg
